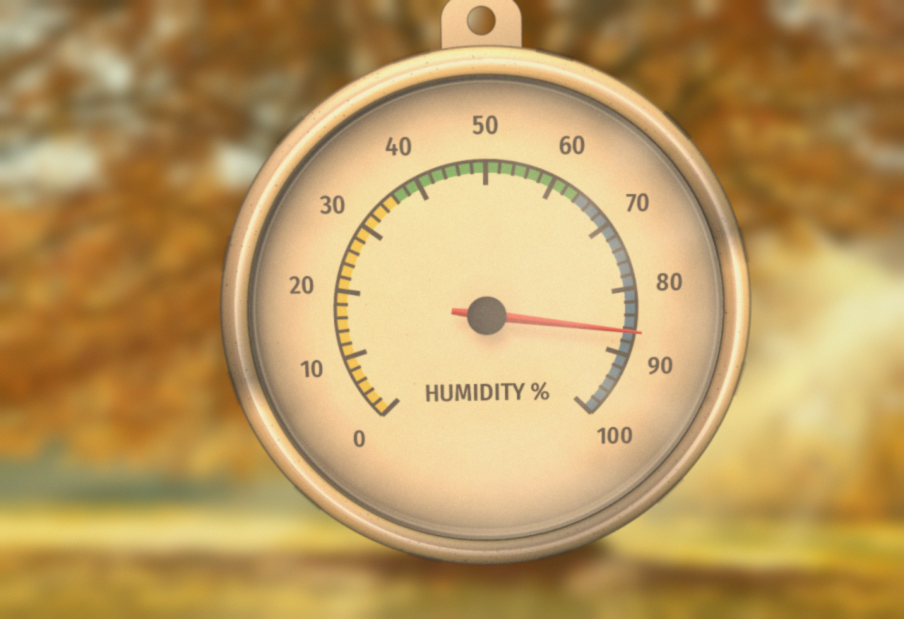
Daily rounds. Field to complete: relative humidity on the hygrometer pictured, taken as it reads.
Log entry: 86 %
